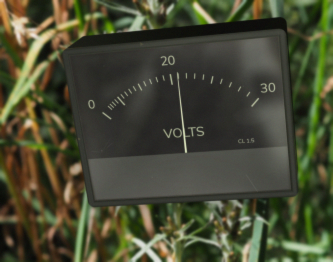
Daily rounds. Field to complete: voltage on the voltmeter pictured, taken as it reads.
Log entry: 21 V
